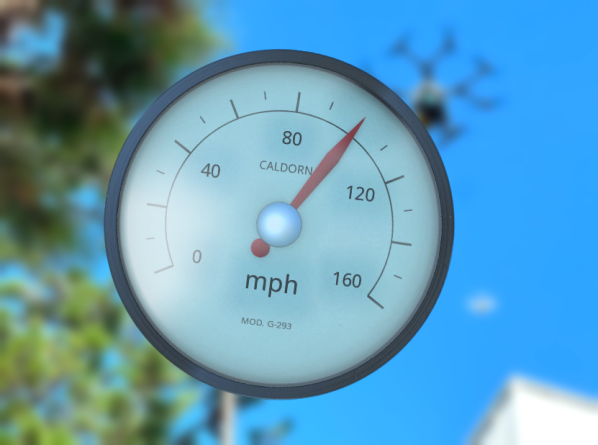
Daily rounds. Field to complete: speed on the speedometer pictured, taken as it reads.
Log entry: 100 mph
